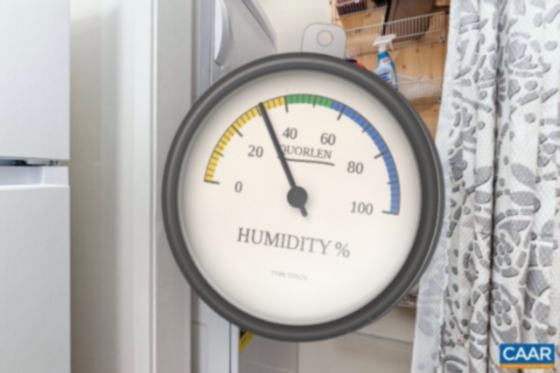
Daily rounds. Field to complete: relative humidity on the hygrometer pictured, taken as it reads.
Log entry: 32 %
